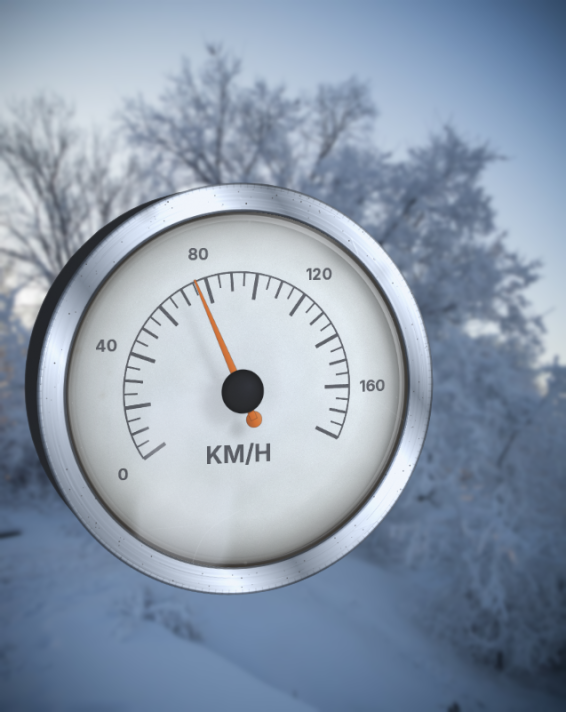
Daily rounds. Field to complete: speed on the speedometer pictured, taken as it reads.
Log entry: 75 km/h
